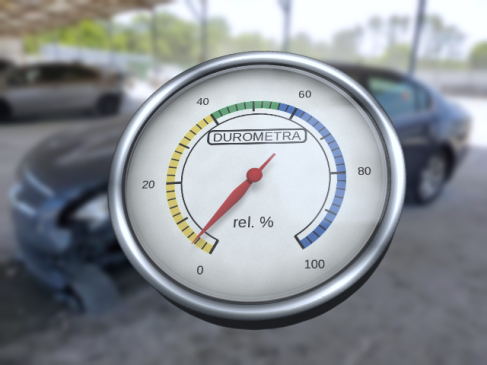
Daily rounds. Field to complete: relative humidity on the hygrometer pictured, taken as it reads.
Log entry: 4 %
